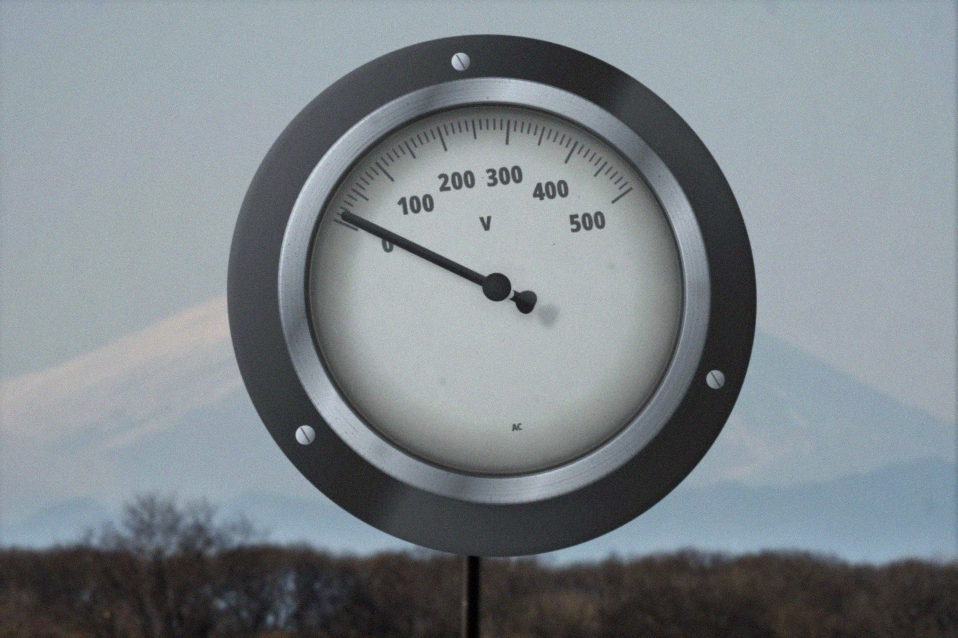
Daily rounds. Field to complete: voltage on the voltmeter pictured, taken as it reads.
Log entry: 10 V
